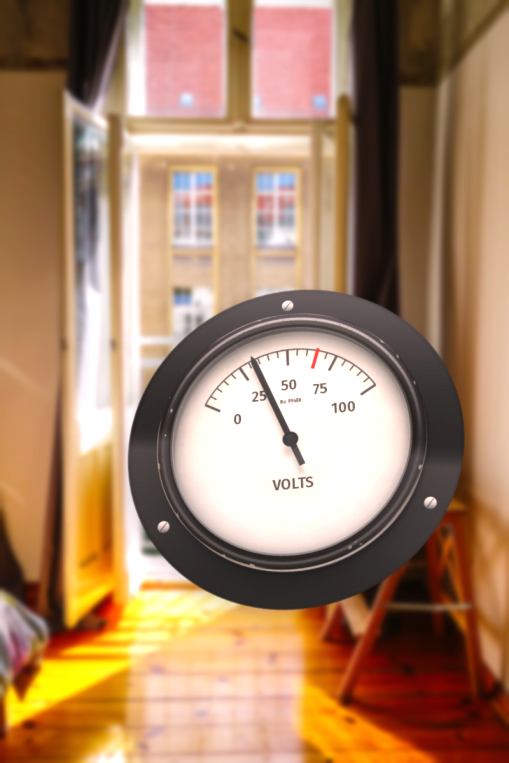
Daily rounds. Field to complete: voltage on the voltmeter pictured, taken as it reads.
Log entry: 32.5 V
